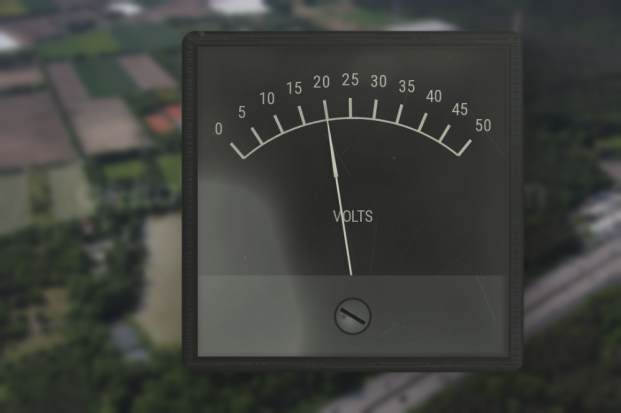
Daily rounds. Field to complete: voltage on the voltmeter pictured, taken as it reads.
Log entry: 20 V
